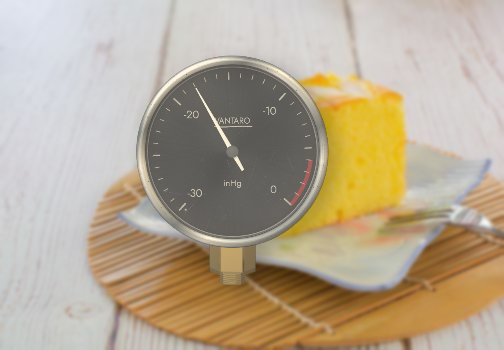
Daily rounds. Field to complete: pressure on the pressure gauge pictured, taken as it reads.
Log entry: -18 inHg
